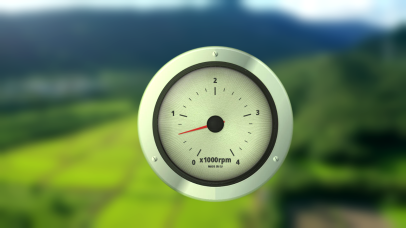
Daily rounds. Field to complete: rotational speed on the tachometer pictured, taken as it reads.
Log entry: 600 rpm
